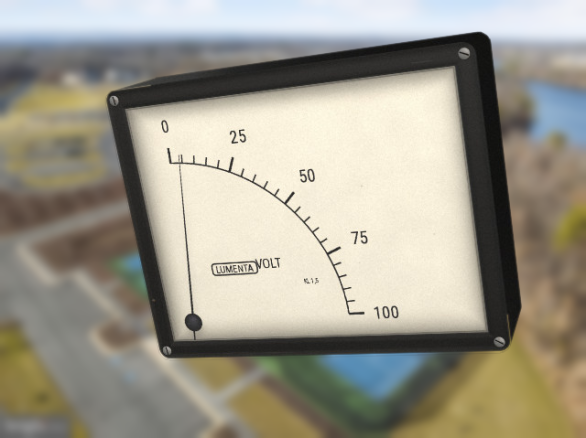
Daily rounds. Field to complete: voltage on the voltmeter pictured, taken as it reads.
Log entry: 5 V
